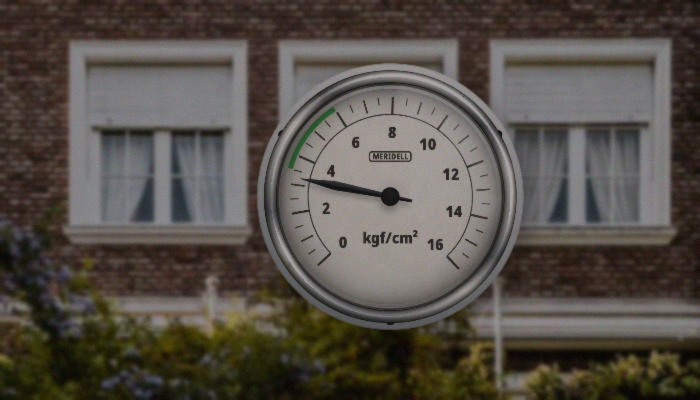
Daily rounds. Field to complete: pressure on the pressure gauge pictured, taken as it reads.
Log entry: 3.25 kg/cm²
